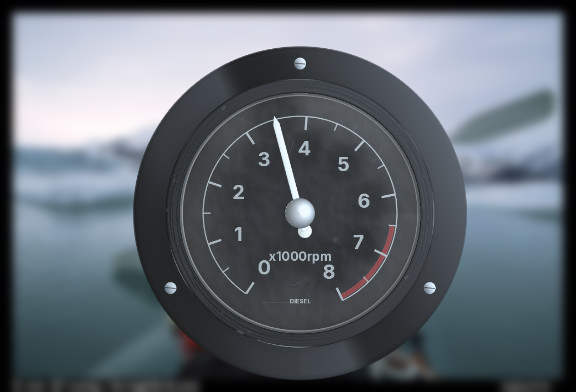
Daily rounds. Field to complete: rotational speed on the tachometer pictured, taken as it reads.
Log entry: 3500 rpm
